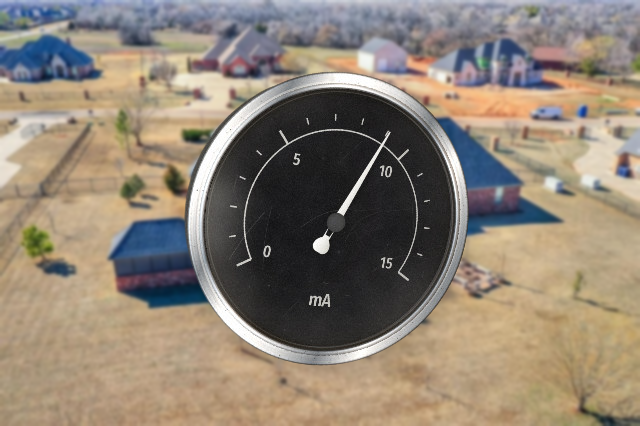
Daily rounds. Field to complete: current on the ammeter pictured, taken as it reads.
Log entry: 9 mA
